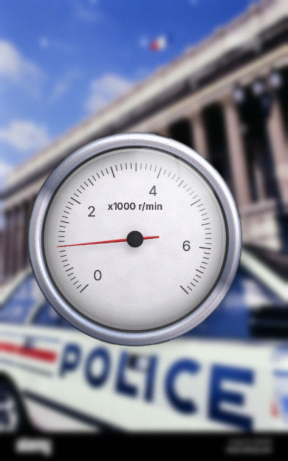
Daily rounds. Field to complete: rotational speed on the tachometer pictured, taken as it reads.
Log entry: 1000 rpm
